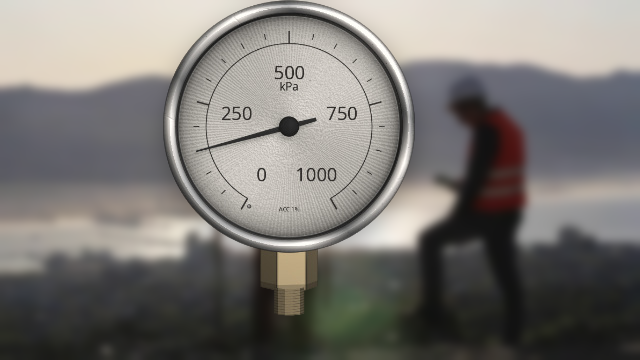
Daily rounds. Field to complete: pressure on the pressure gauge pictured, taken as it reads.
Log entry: 150 kPa
